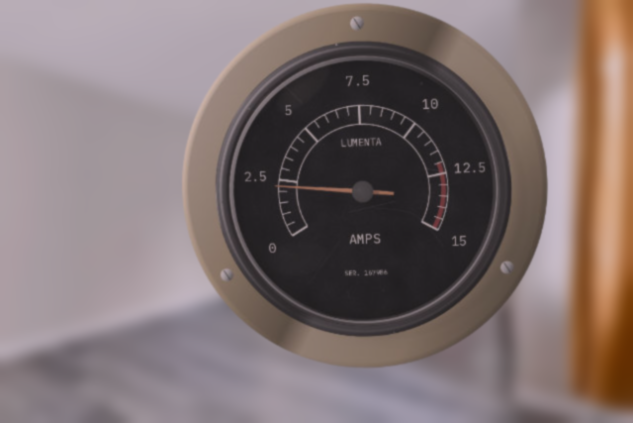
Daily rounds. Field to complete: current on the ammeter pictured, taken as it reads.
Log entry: 2.25 A
